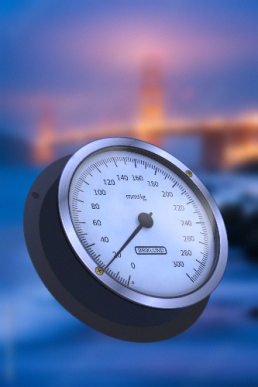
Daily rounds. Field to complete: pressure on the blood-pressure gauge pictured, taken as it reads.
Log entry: 20 mmHg
